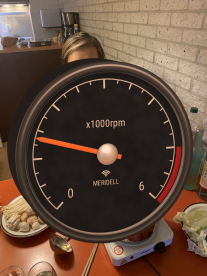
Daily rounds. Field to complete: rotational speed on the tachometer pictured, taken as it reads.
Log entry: 1375 rpm
